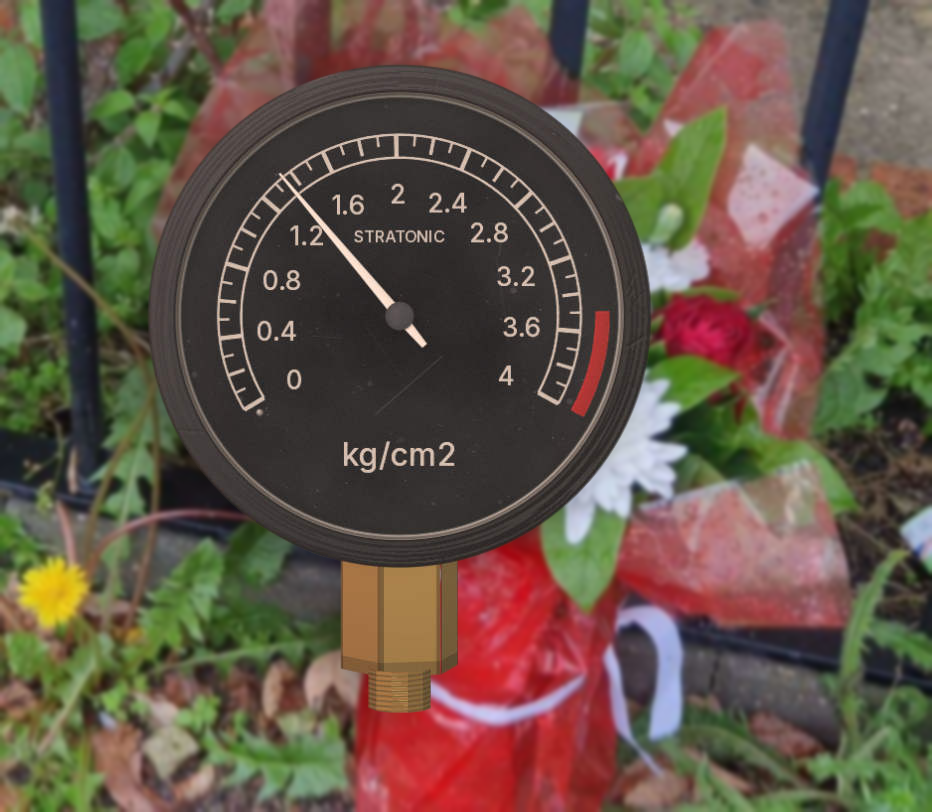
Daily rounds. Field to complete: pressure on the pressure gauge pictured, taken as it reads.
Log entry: 1.35 kg/cm²
